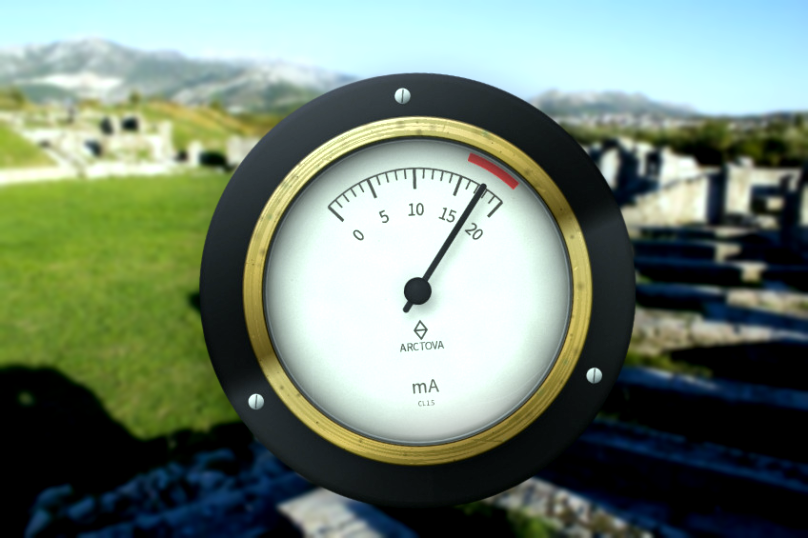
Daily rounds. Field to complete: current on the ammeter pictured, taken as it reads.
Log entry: 17.5 mA
